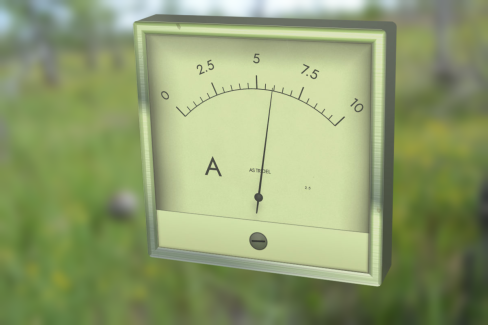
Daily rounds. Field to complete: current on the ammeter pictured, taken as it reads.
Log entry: 6 A
